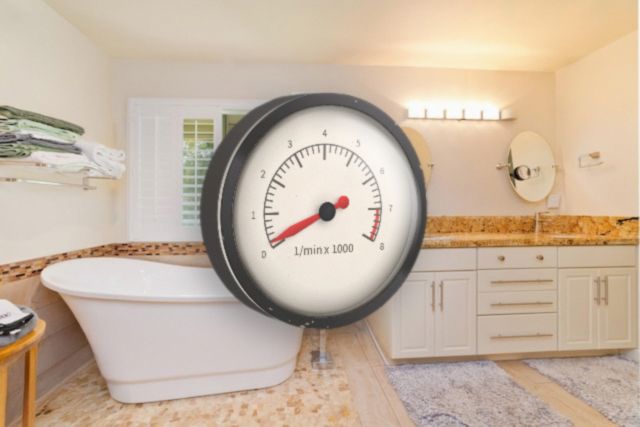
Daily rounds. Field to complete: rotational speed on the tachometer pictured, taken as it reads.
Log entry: 200 rpm
